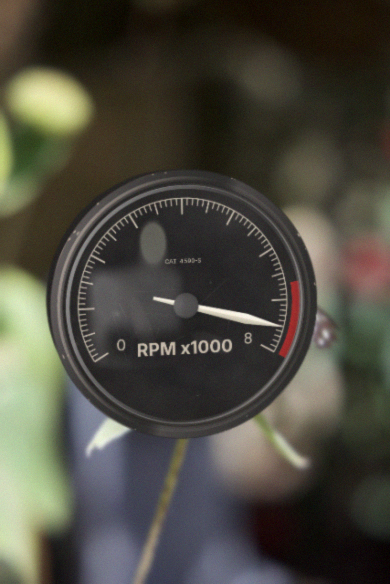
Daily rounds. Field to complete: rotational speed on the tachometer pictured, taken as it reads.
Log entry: 7500 rpm
